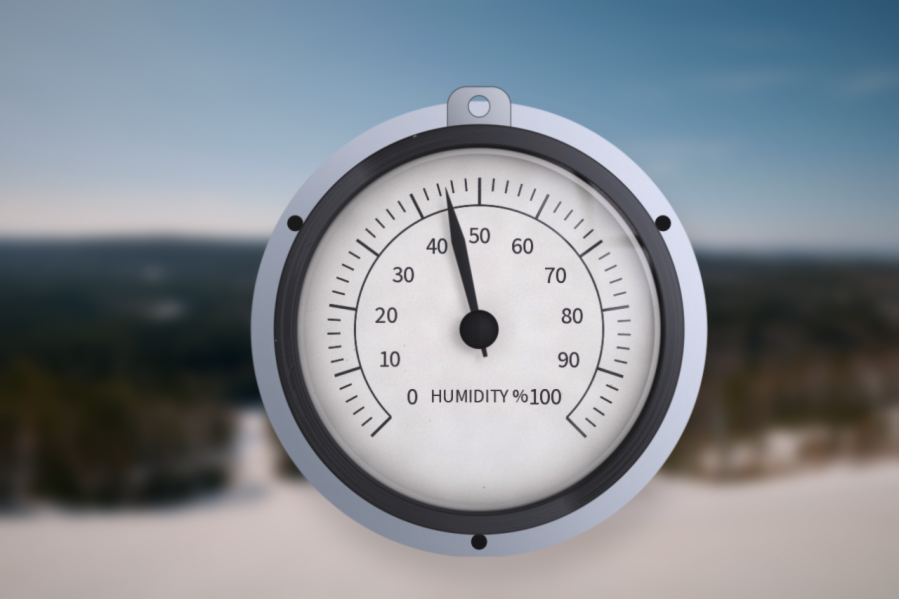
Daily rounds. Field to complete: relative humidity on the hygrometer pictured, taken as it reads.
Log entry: 45 %
